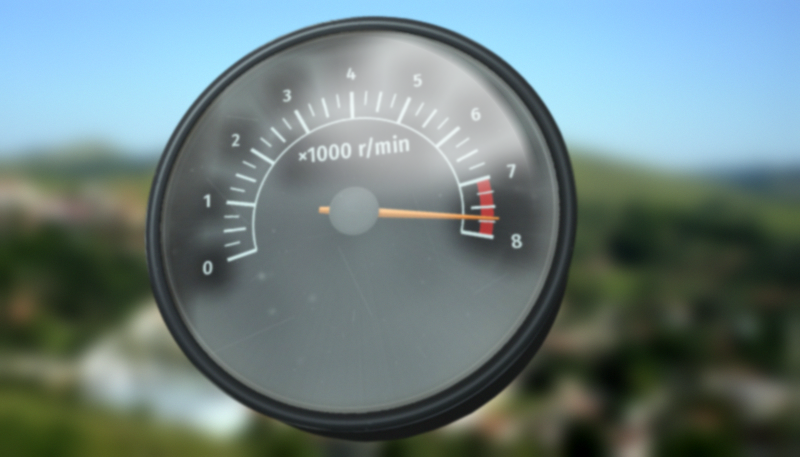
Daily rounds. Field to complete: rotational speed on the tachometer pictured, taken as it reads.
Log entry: 7750 rpm
